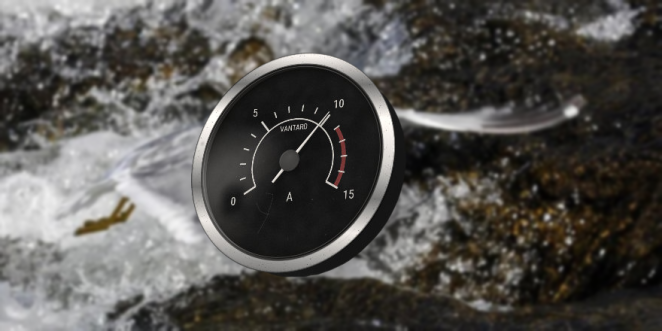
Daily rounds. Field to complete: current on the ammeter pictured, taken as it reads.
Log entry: 10 A
